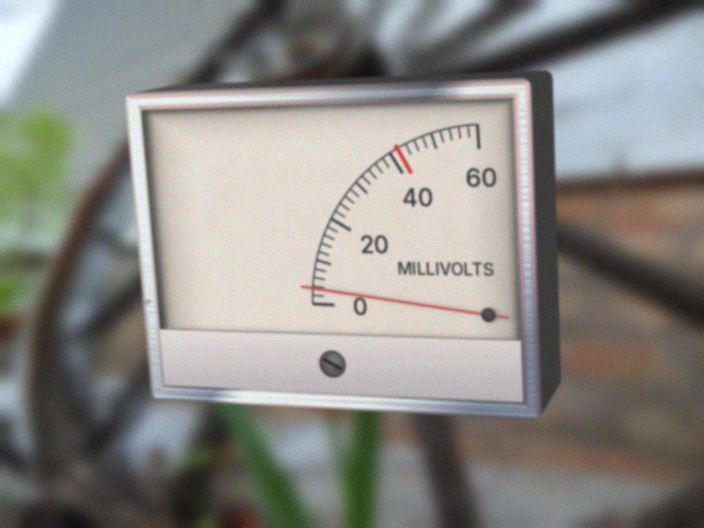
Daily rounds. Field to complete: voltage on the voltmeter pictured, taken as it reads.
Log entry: 4 mV
